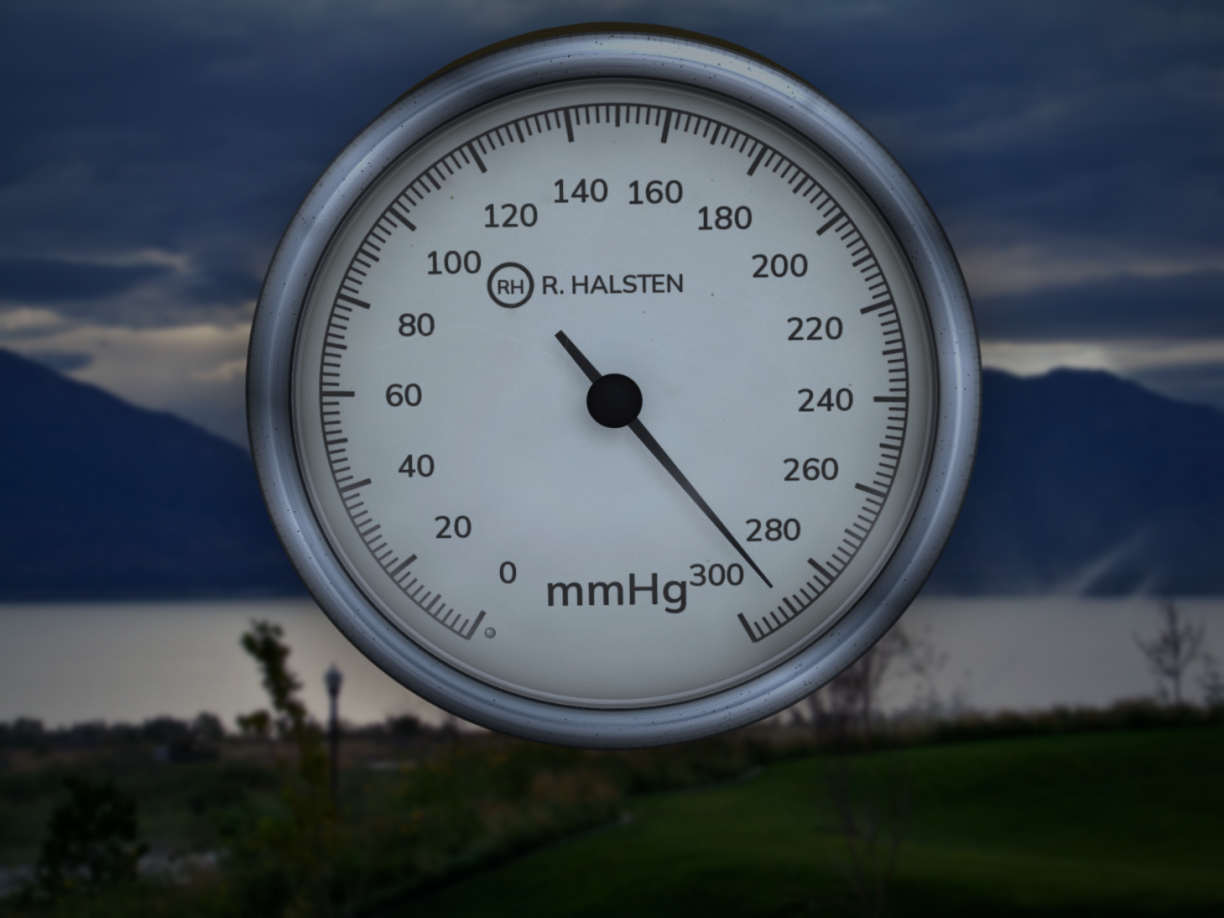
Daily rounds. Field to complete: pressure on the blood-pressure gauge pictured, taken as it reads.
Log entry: 290 mmHg
